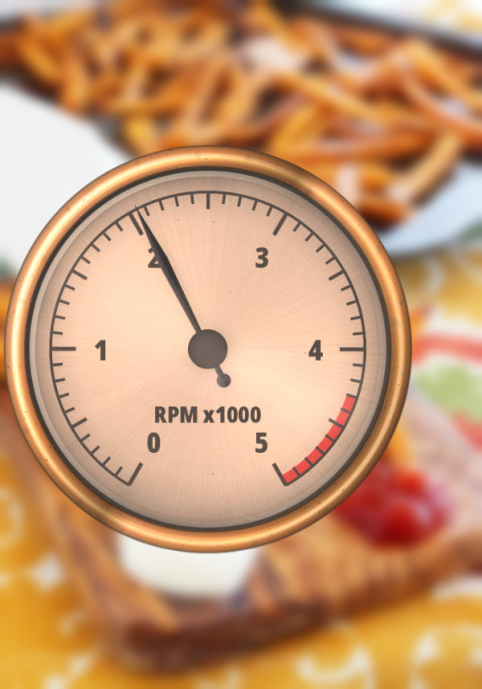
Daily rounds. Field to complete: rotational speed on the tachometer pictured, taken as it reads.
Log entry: 2050 rpm
